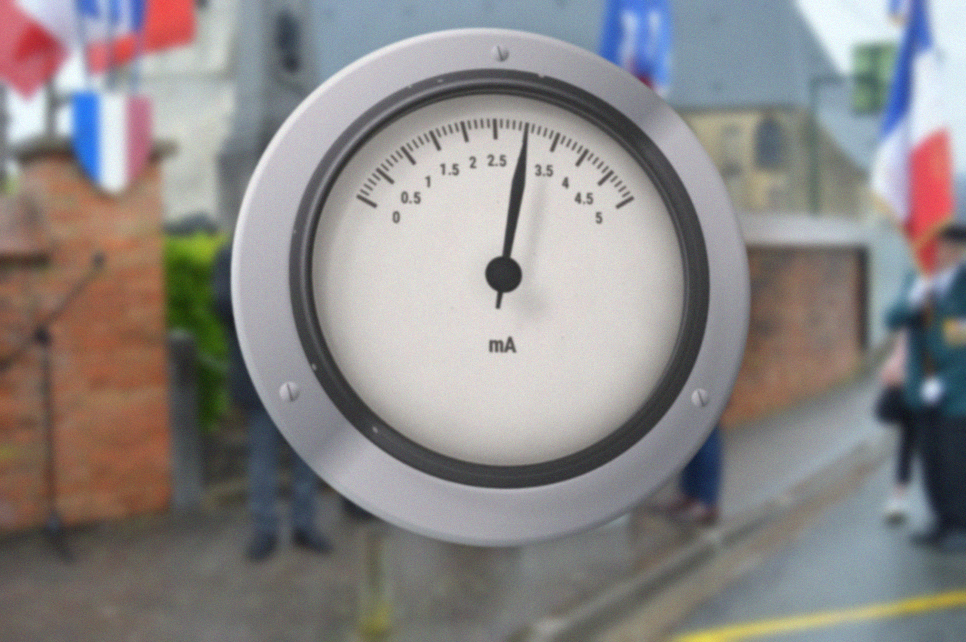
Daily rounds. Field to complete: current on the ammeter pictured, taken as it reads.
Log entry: 3 mA
